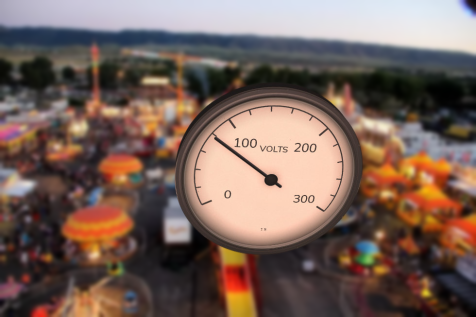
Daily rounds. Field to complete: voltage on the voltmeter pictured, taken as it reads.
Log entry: 80 V
